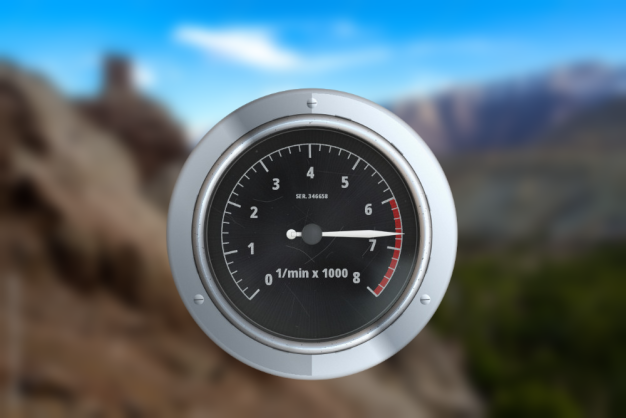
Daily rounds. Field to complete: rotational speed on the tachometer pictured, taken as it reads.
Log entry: 6700 rpm
